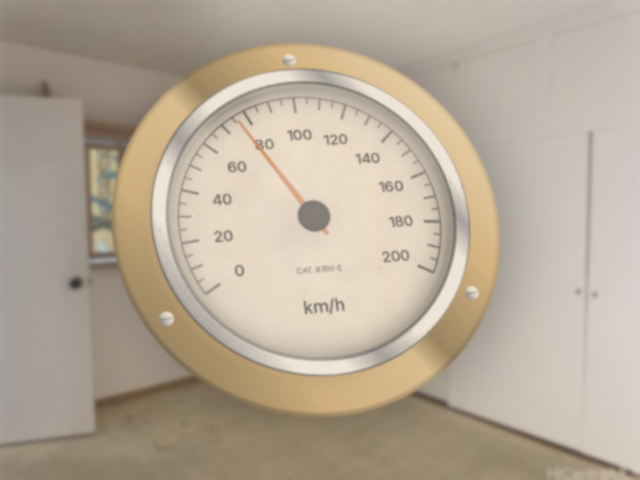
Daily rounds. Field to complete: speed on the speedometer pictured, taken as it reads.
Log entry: 75 km/h
